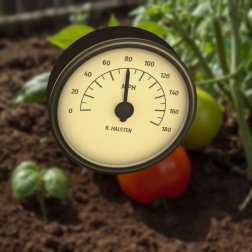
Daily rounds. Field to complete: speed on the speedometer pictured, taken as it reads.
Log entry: 80 mph
